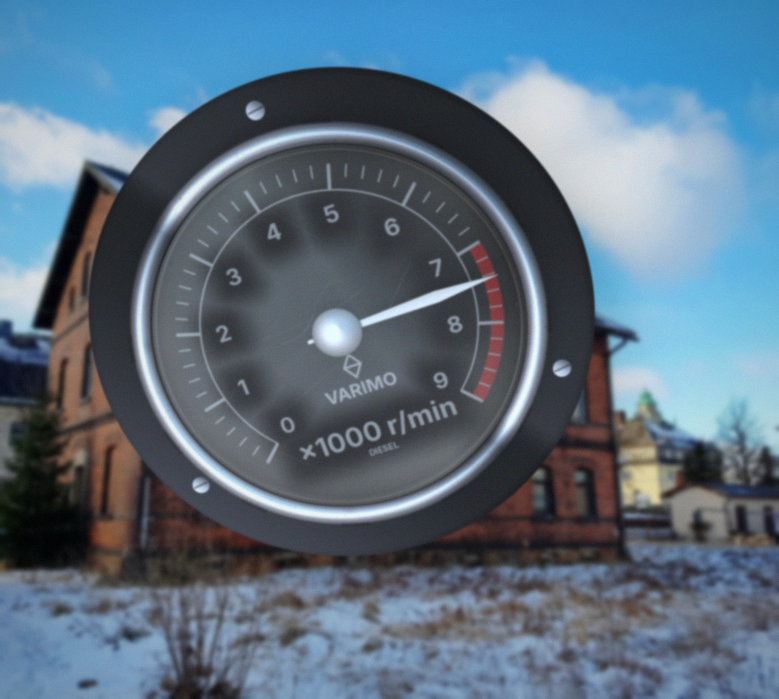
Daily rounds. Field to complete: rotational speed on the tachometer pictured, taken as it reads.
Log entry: 7400 rpm
